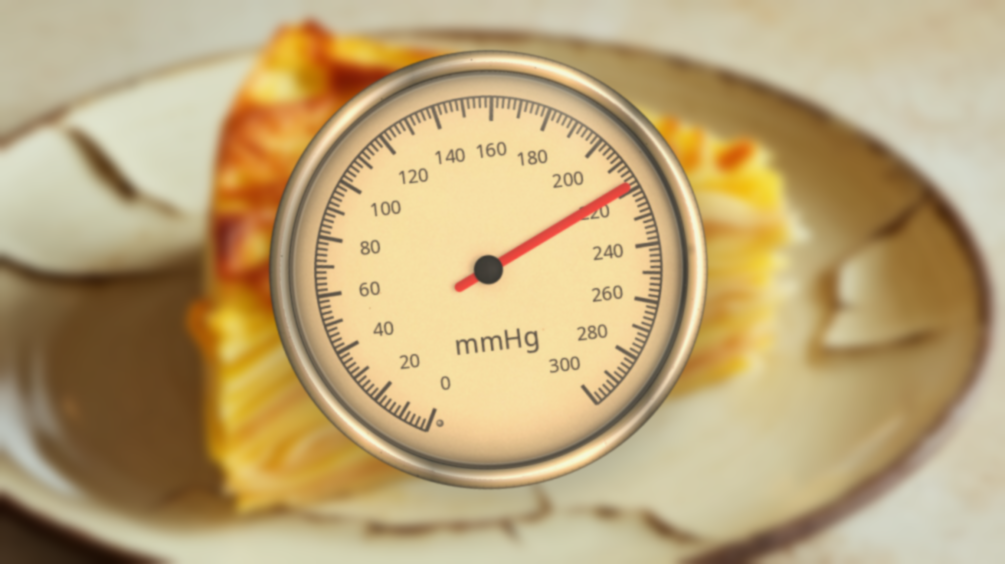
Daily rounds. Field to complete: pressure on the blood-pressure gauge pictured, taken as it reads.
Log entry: 218 mmHg
